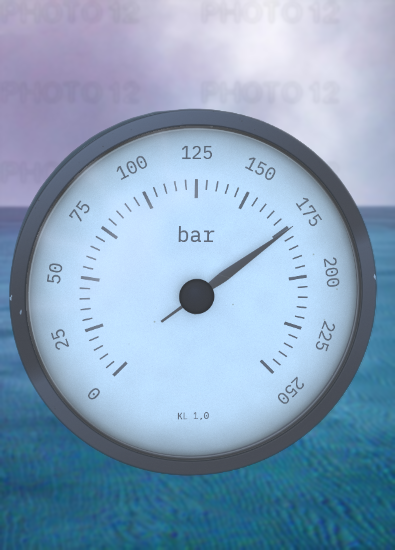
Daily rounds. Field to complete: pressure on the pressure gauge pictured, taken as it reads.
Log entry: 175 bar
